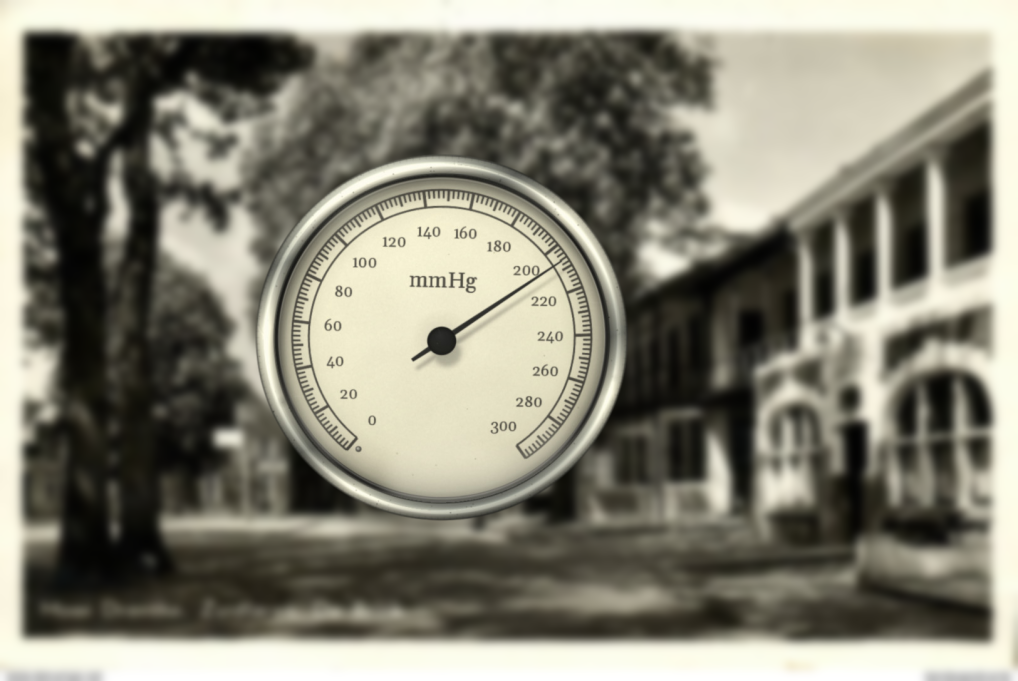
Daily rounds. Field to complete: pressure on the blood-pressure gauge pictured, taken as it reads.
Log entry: 206 mmHg
